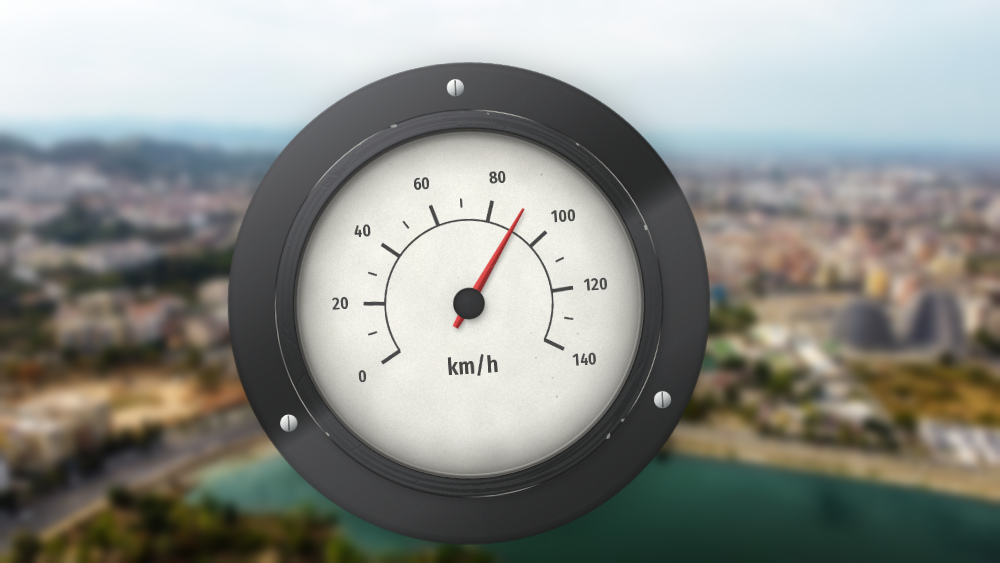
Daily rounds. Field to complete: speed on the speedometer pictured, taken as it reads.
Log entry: 90 km/h
